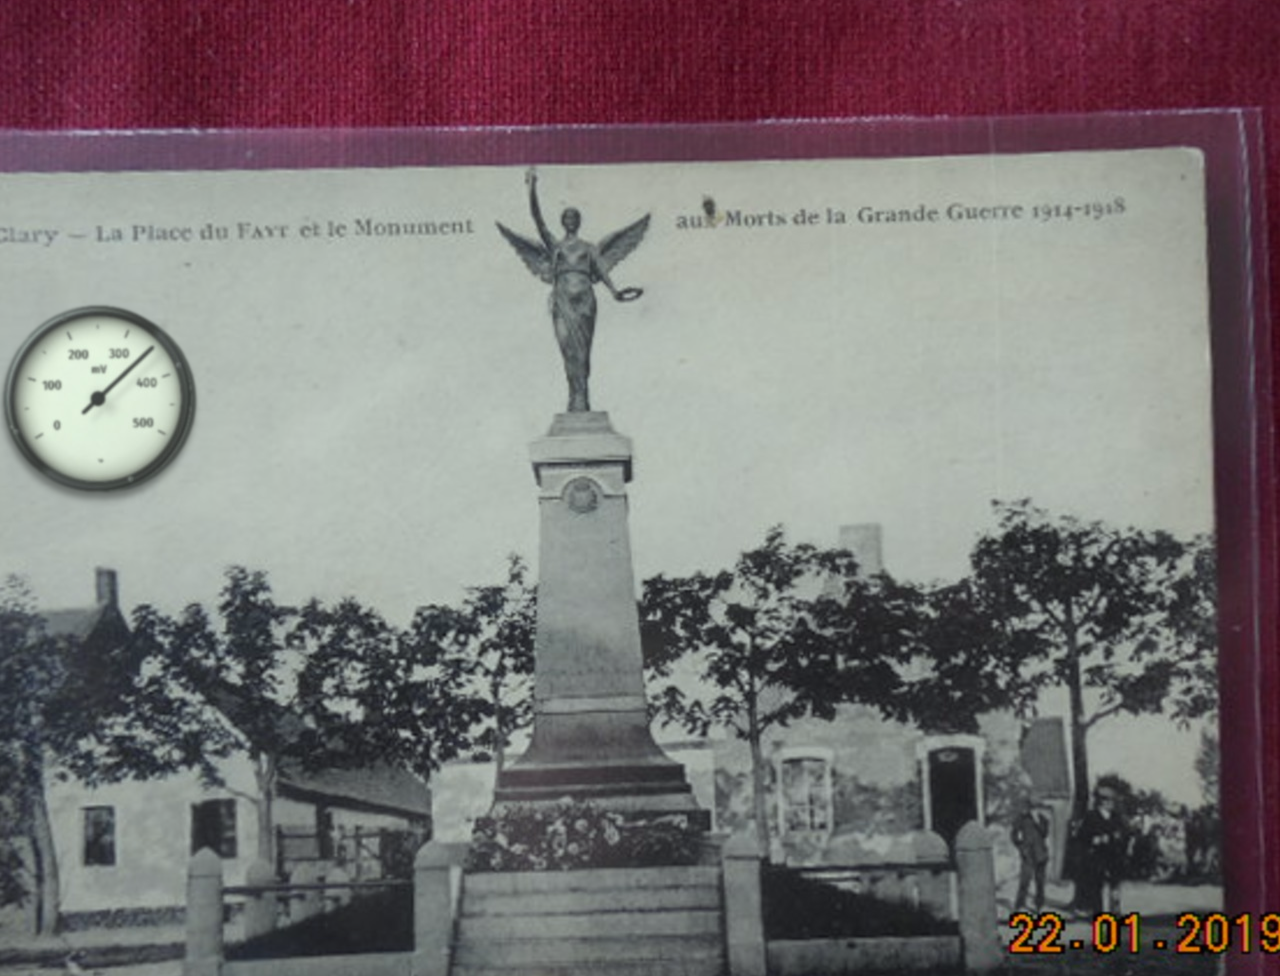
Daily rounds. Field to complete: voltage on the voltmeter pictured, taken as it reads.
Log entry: 350 mV
